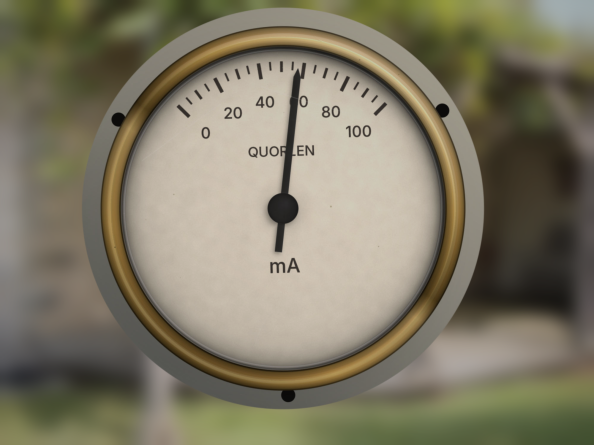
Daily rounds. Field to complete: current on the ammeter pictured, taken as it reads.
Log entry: 57.5 mA
